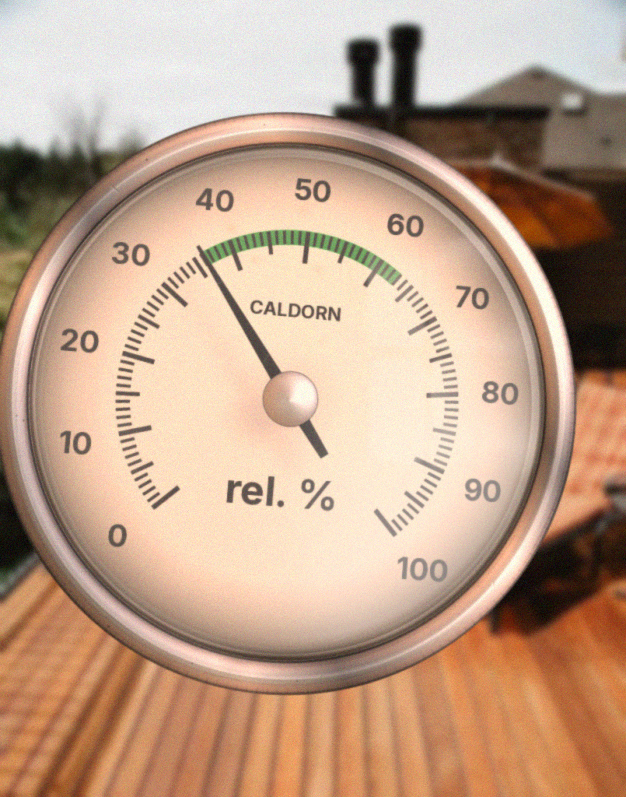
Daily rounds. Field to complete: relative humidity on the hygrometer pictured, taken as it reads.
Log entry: 36 %
